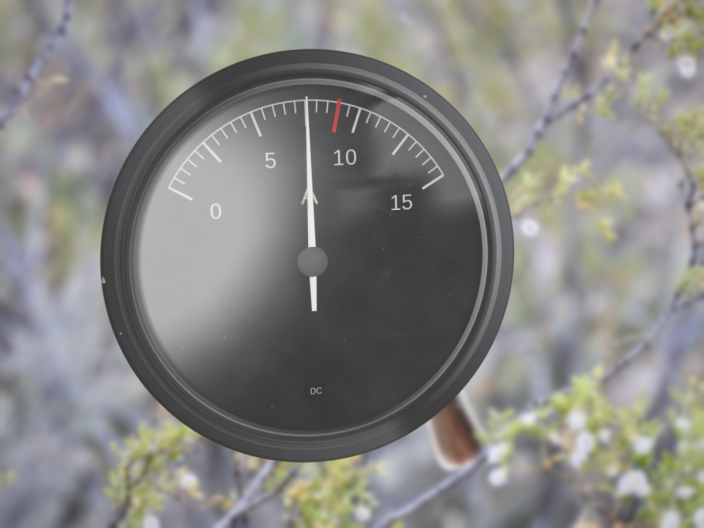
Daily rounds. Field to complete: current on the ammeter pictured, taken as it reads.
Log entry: 7.5 A
